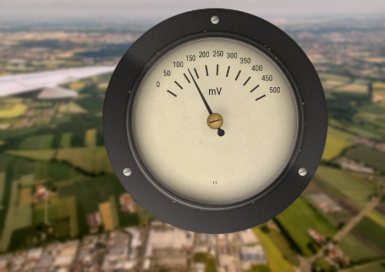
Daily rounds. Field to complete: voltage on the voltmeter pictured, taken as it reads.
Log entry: 125 mV
